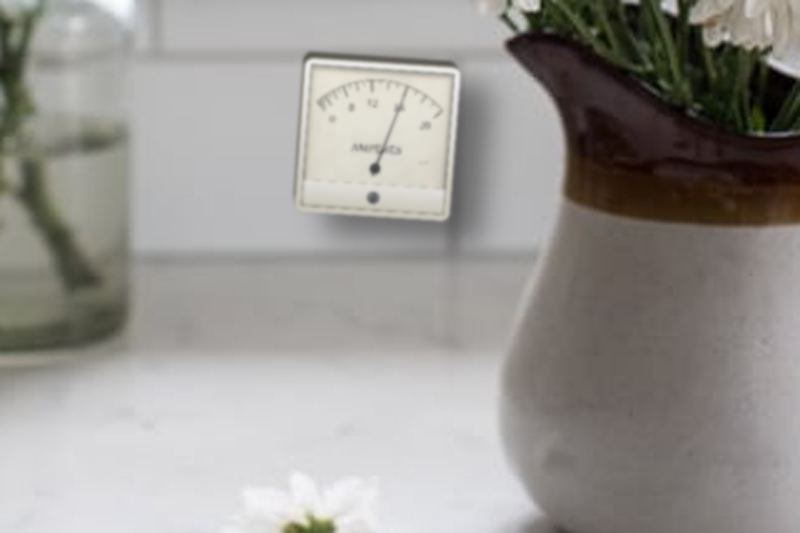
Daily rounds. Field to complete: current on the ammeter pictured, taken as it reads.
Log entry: 16 A
